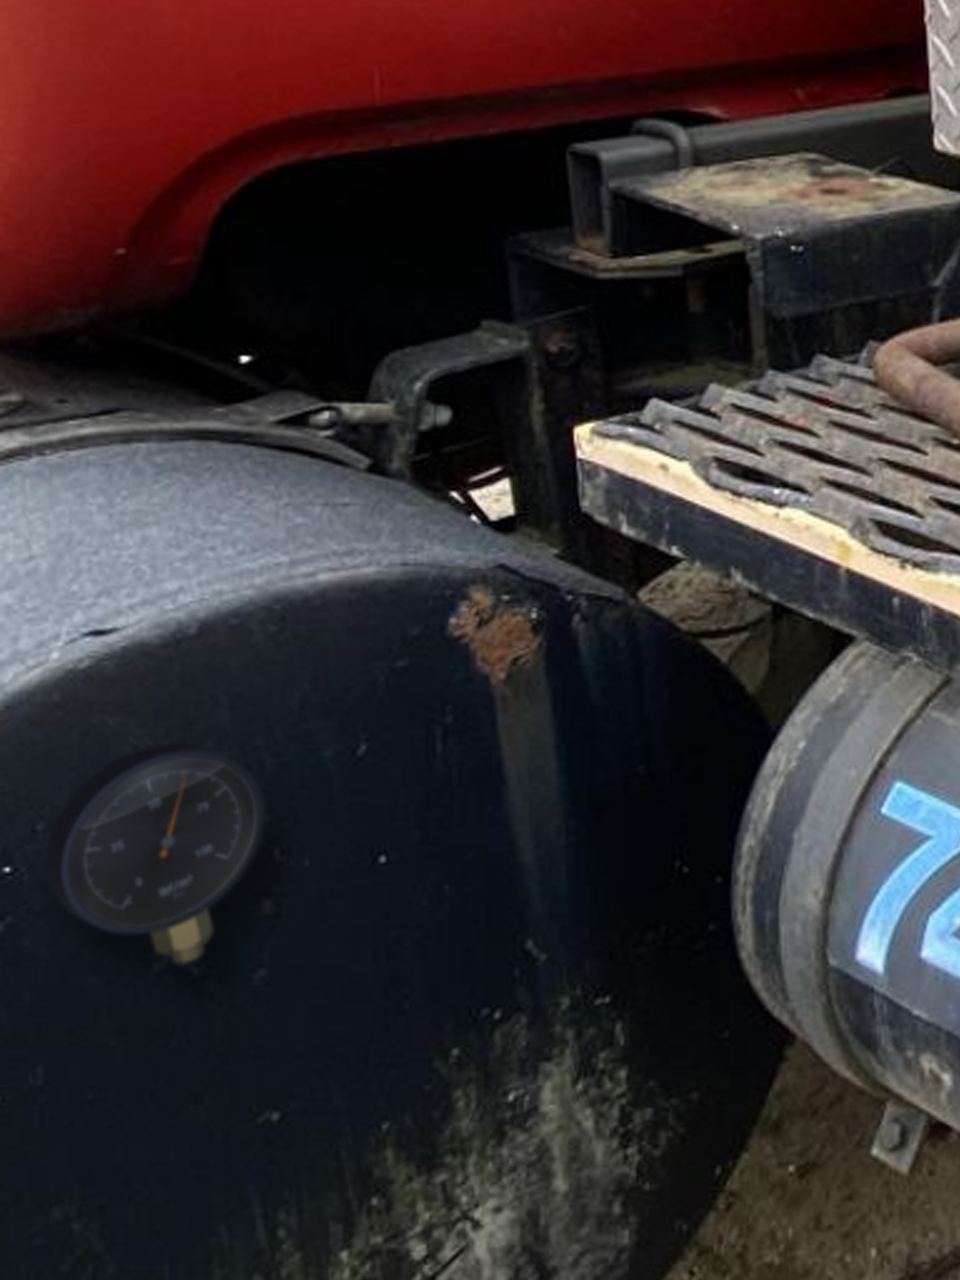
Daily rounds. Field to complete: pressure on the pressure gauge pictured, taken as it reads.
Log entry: 60 psi
